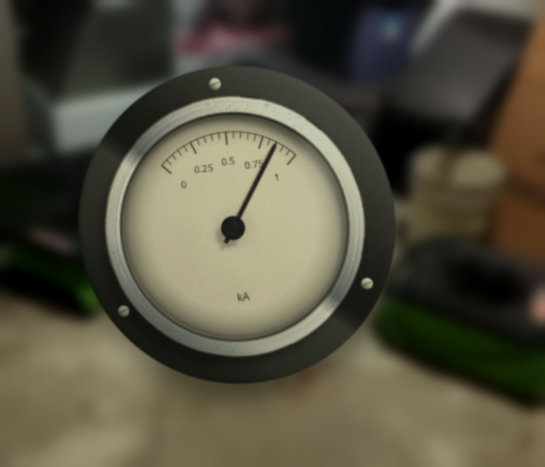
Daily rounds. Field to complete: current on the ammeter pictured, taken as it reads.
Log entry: 0.85 kA
